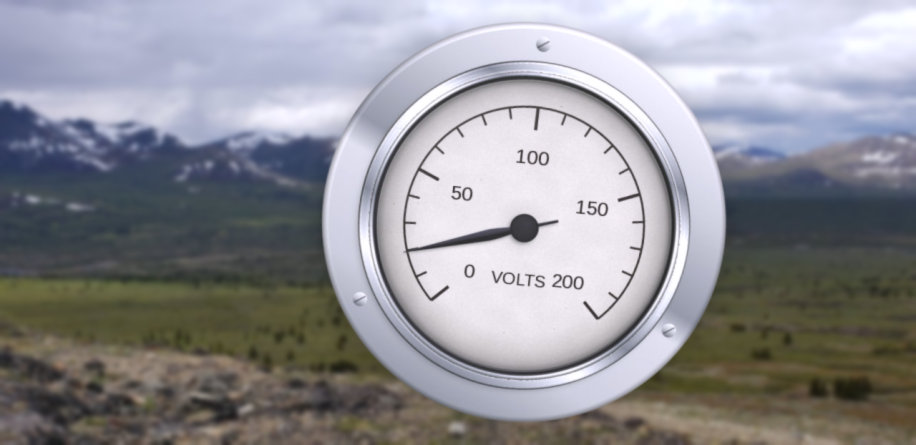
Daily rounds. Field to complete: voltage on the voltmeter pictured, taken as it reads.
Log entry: 20 V
